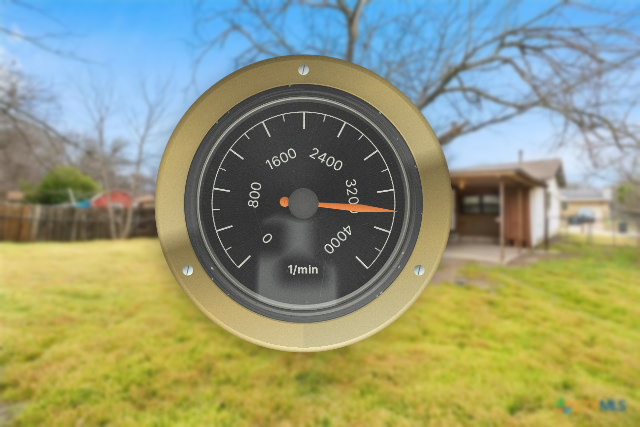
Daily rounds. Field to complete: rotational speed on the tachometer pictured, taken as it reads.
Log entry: 3400 rpm
